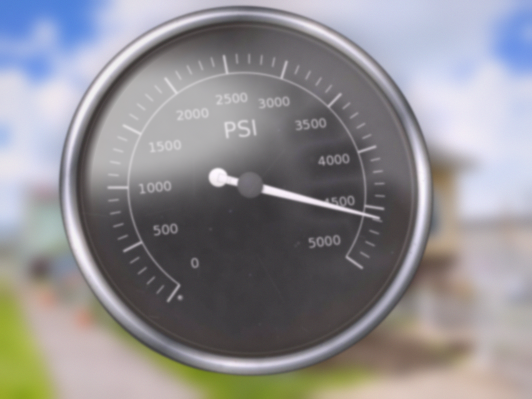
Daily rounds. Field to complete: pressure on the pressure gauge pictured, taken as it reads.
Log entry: 4600 psi
